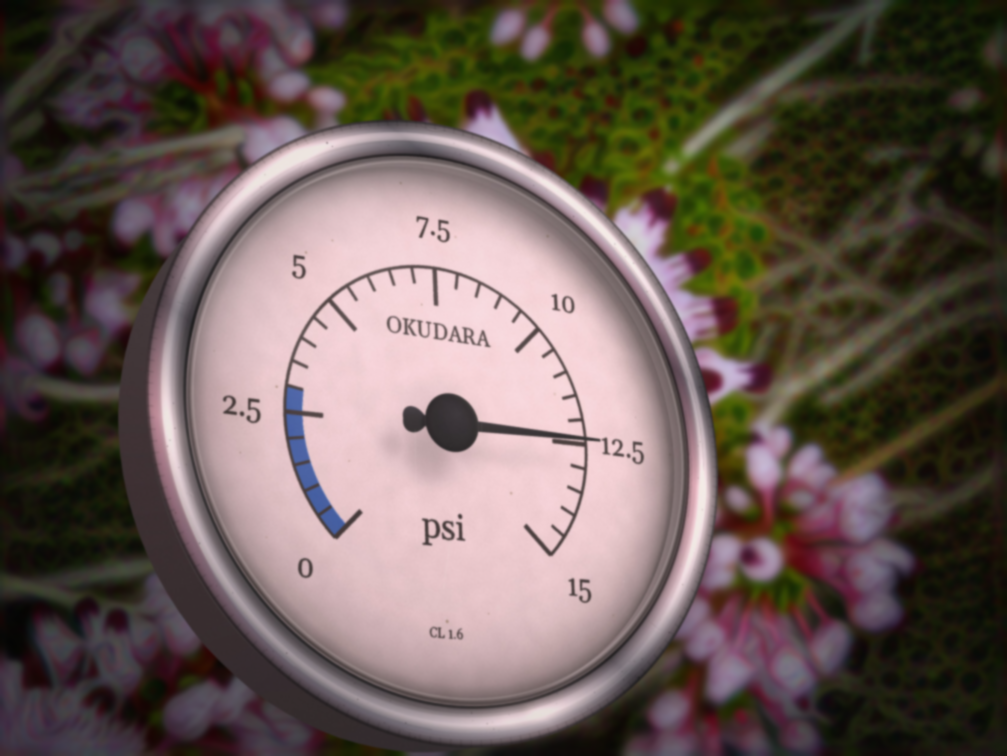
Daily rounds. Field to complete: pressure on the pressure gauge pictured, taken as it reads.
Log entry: 12.5 psi
